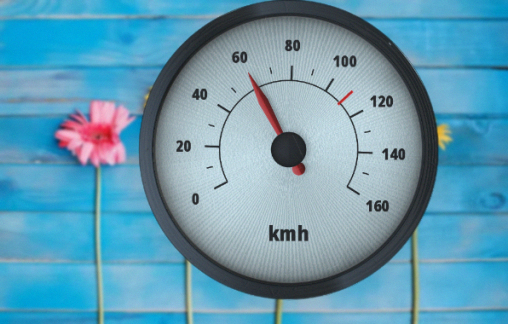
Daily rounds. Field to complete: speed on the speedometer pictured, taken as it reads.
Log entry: 60 km/h
